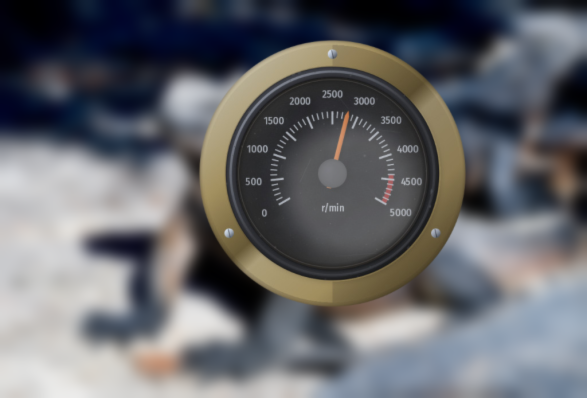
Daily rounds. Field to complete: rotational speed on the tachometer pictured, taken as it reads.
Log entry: 2800 rpm
